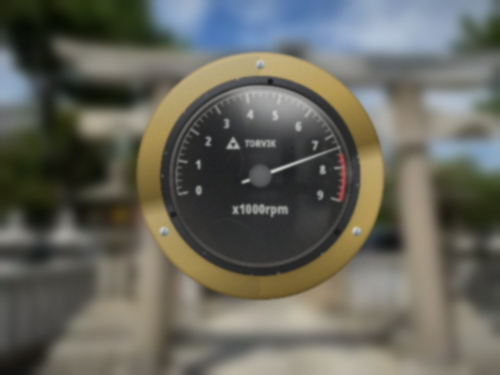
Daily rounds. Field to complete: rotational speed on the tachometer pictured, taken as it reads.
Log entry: 7400 rpm
